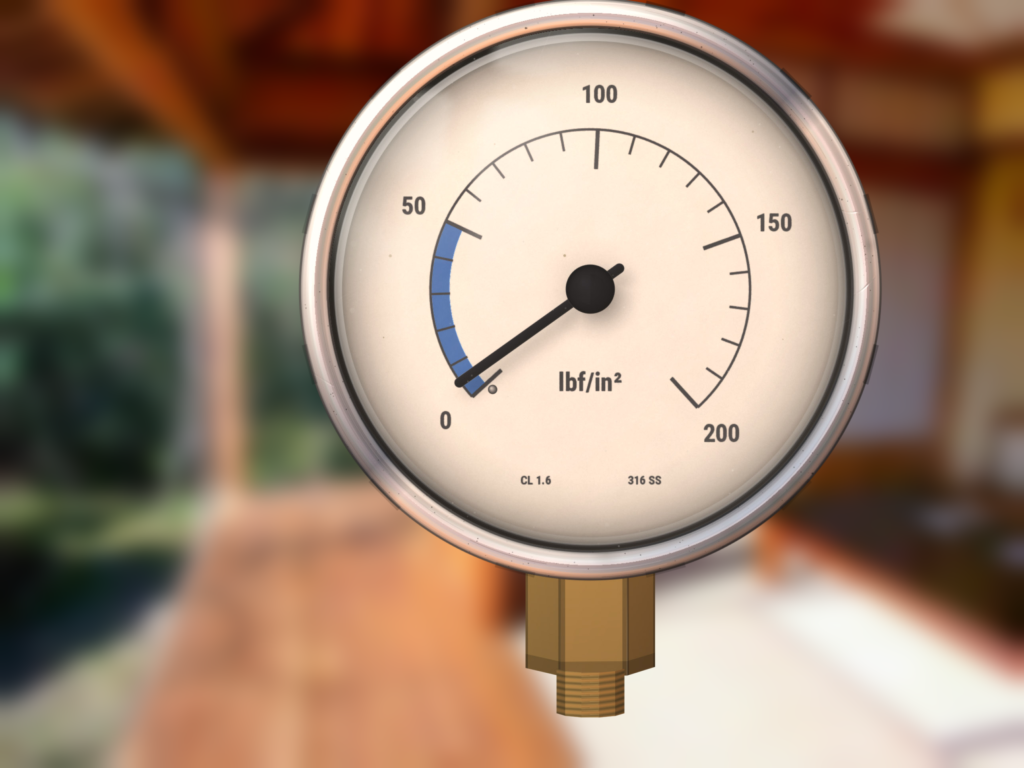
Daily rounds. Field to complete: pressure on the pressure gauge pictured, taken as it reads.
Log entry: 5 psi
